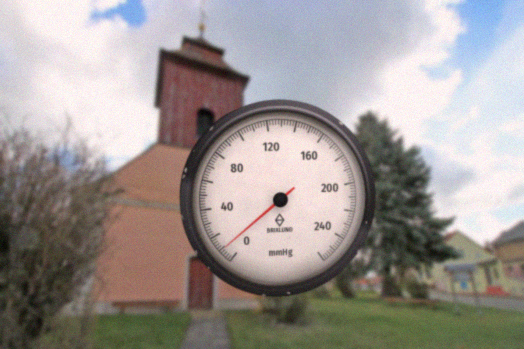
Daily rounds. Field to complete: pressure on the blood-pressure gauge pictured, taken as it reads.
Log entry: 10 mmHg
